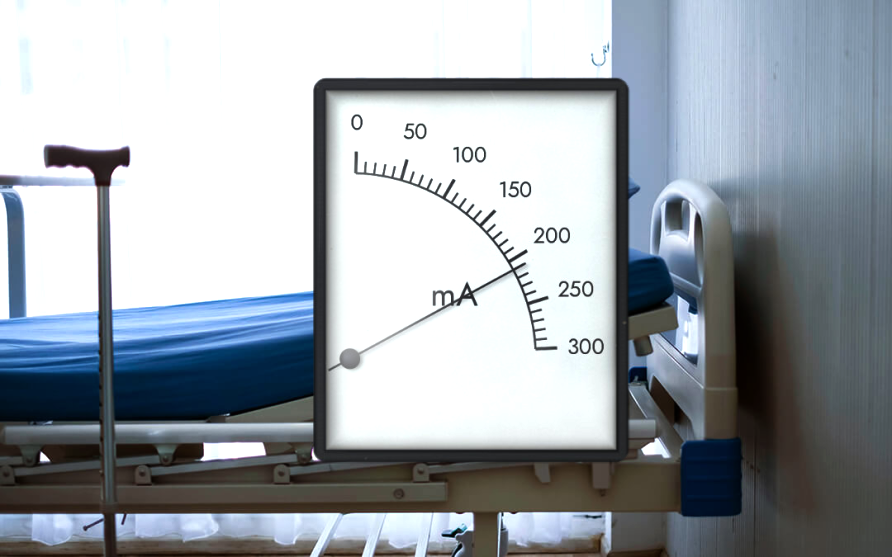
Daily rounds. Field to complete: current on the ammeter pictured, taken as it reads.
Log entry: 210 mA
